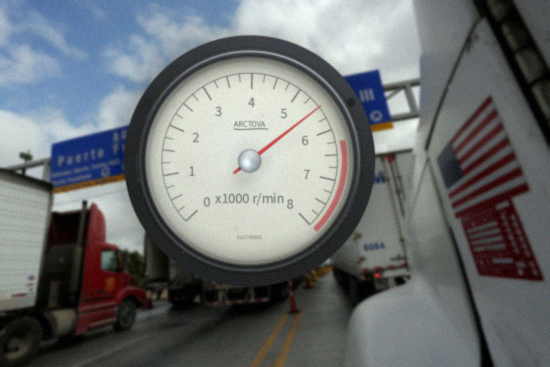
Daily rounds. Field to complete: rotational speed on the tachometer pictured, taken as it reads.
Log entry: 5500 rpm
